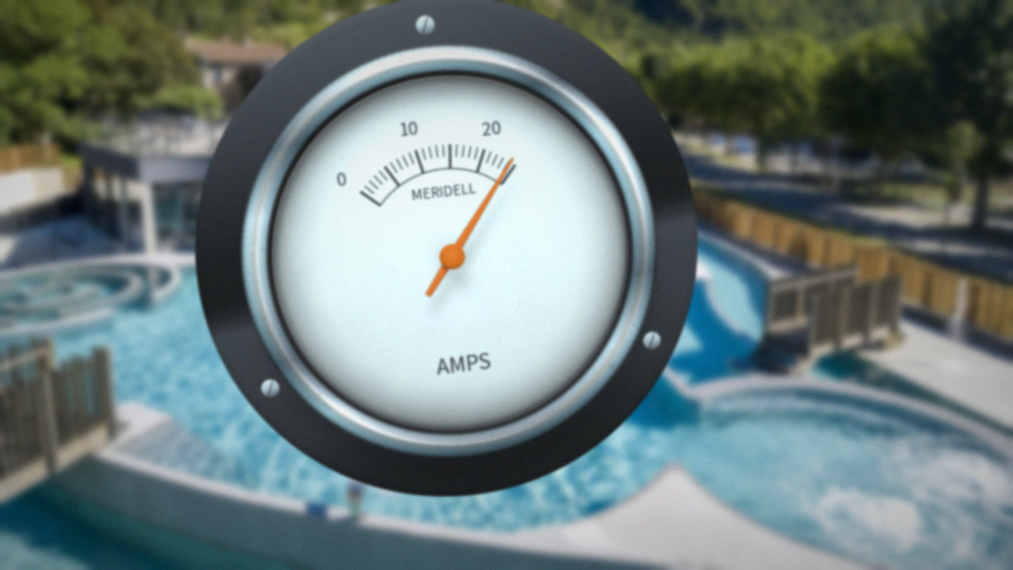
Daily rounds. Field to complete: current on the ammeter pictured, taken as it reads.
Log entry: 24 A
